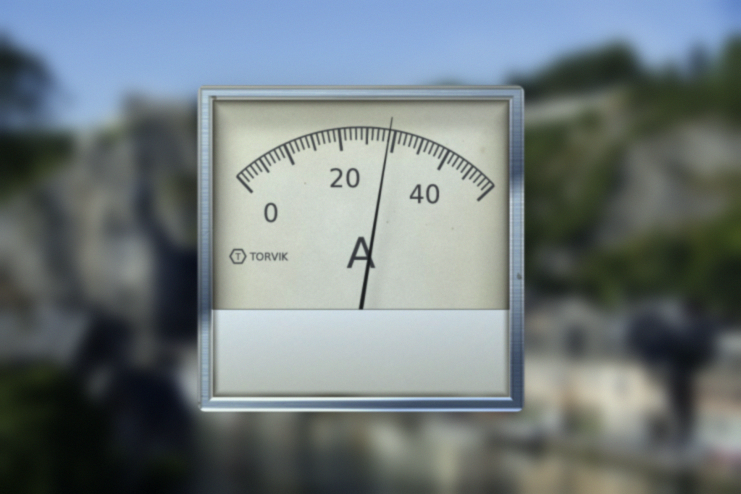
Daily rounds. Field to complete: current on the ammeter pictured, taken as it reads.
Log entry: 29 A
